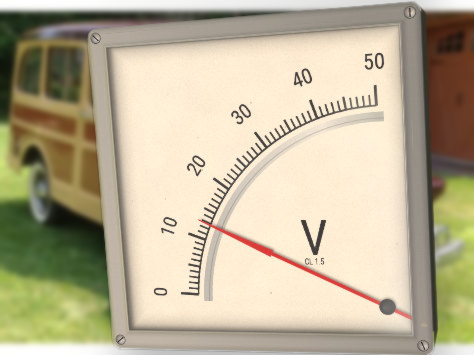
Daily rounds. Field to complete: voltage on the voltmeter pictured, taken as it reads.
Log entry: 13 V
